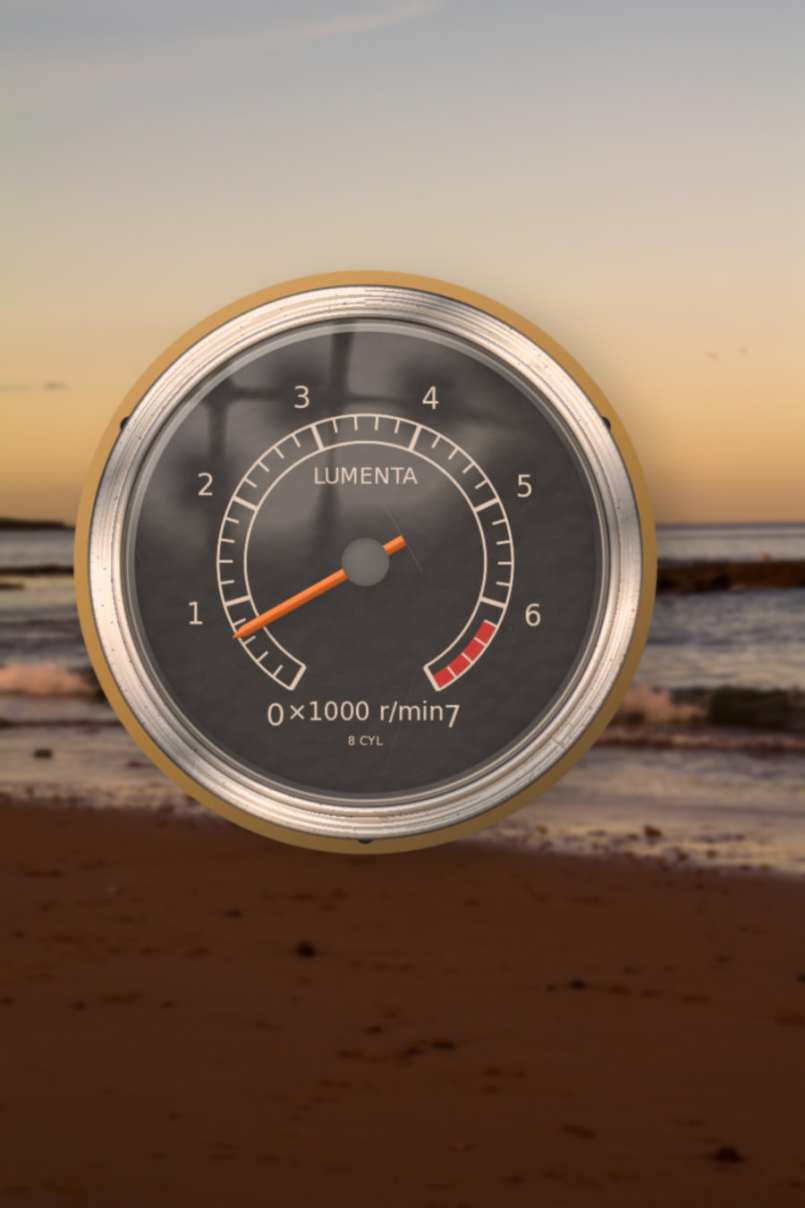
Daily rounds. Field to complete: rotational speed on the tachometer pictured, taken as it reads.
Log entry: 700 rpm
